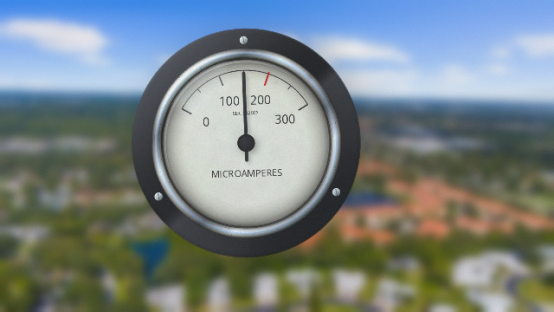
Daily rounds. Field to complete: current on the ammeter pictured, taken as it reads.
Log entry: 150 µA
